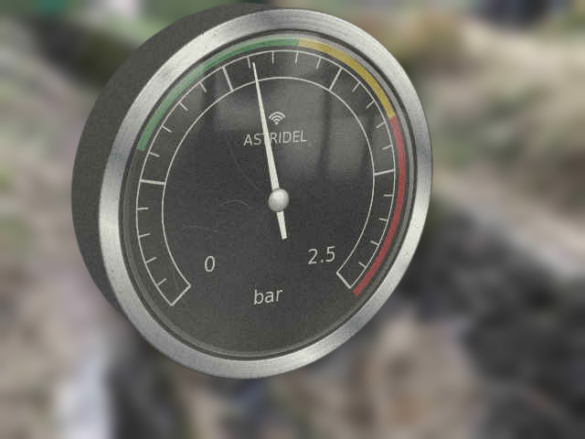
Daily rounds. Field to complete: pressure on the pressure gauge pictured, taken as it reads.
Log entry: 1.1 bar
